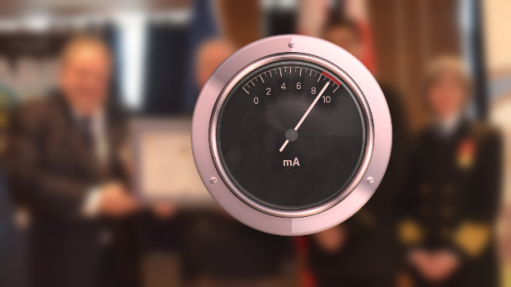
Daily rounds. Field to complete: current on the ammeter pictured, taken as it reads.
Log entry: 9 mA
